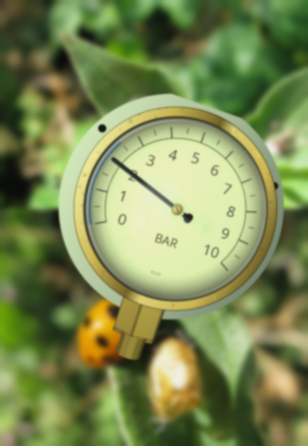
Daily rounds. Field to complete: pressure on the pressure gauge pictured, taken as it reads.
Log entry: 2 bar
